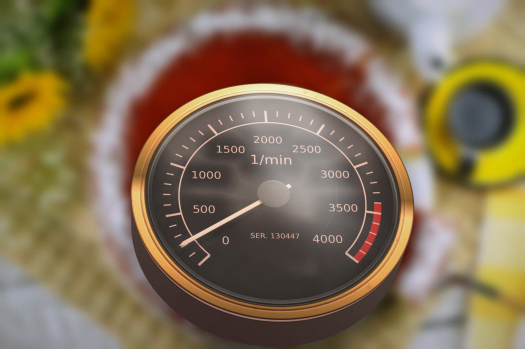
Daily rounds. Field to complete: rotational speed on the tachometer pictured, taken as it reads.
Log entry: 200 rpm
